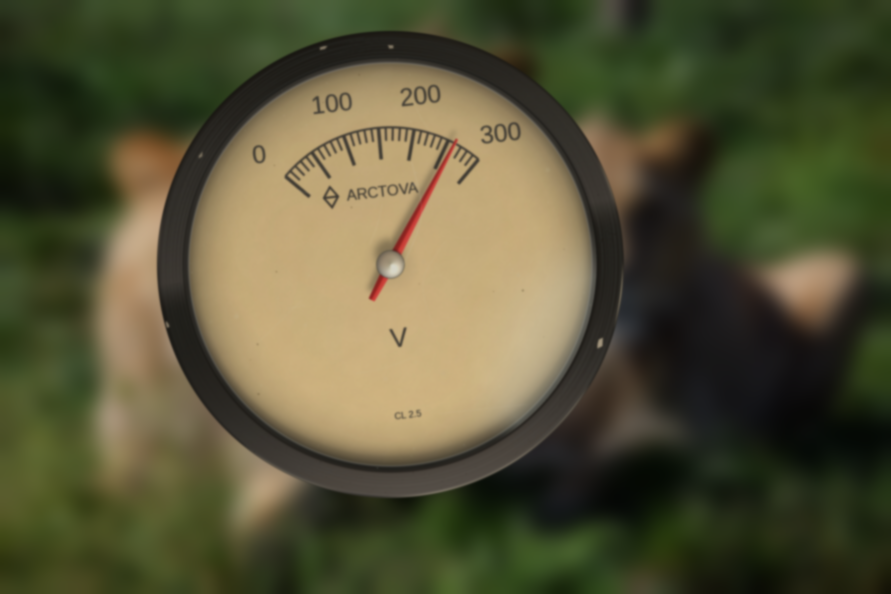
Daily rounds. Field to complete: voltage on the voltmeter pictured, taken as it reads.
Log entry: 260 V
